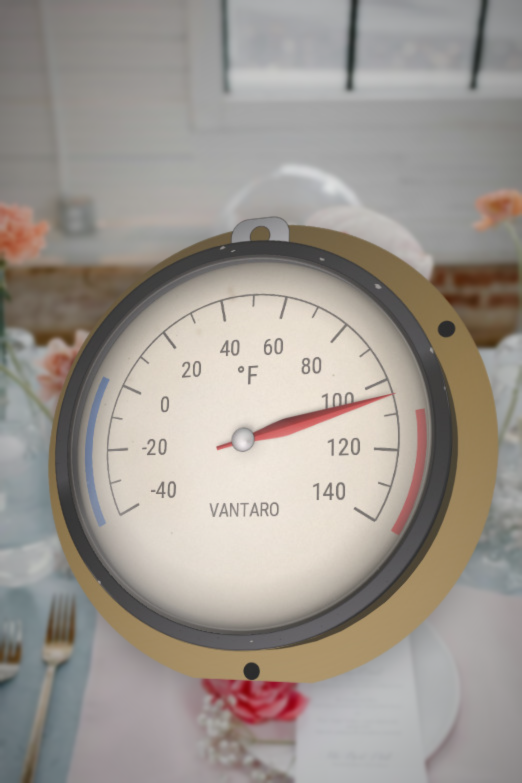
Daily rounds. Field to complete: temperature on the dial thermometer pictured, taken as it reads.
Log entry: 105 °F
